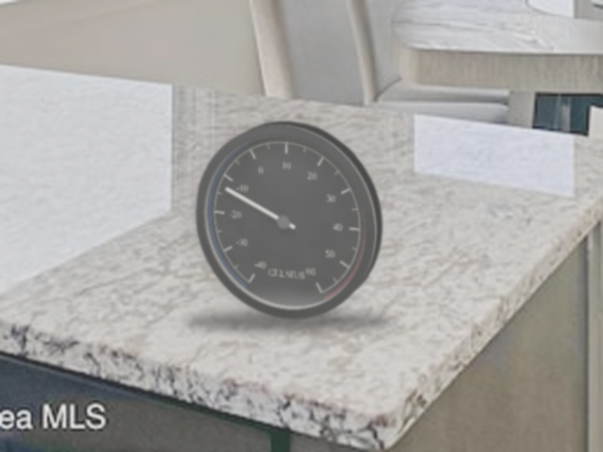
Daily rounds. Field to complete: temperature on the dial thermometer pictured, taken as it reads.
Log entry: -12.5 °C
